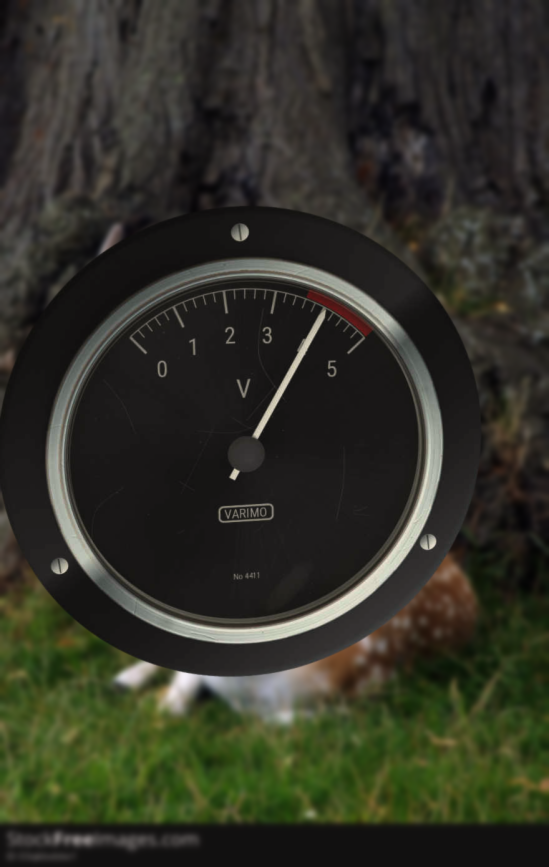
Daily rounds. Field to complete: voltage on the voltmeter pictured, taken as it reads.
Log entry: 4 V
